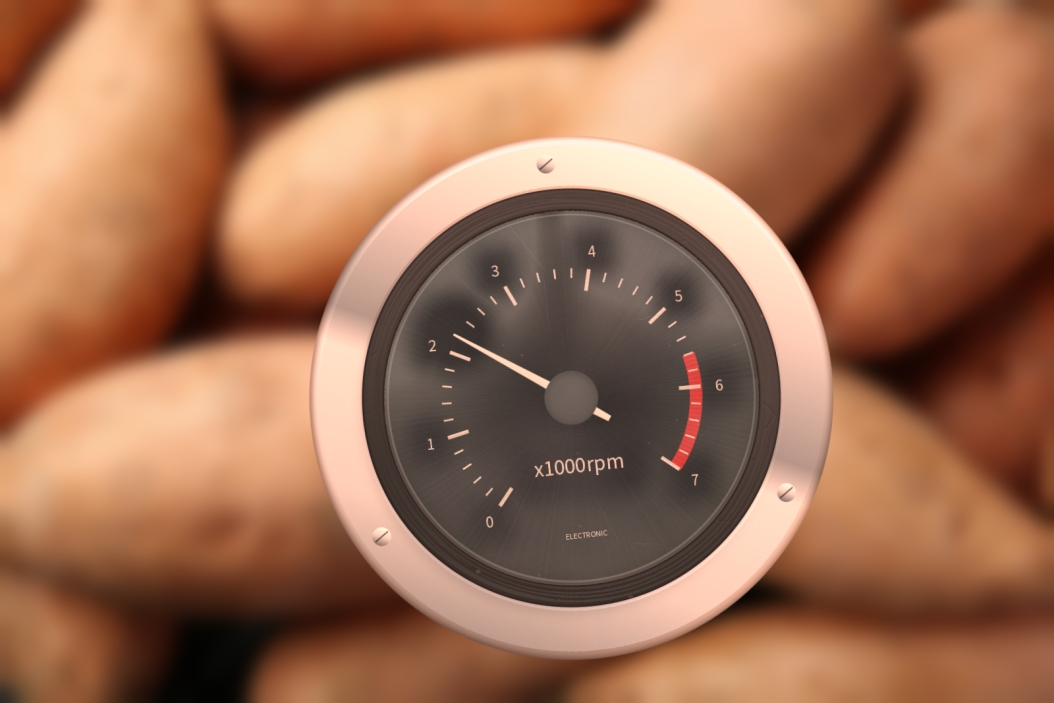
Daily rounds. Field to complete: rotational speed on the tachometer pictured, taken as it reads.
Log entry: 2200 rpm
